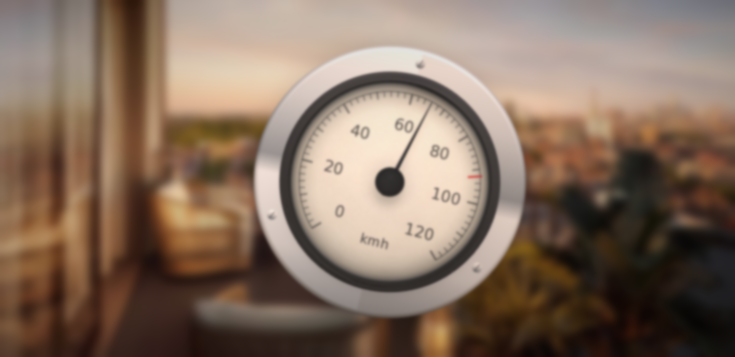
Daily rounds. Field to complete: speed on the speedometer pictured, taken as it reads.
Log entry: 66 km/h
